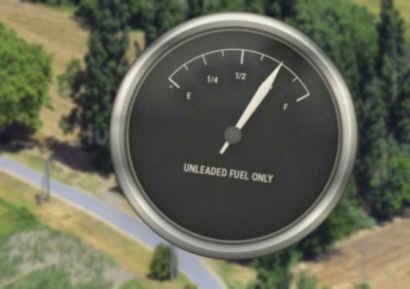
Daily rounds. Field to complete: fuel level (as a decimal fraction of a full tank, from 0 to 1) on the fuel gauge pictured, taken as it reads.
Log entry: 0.75
